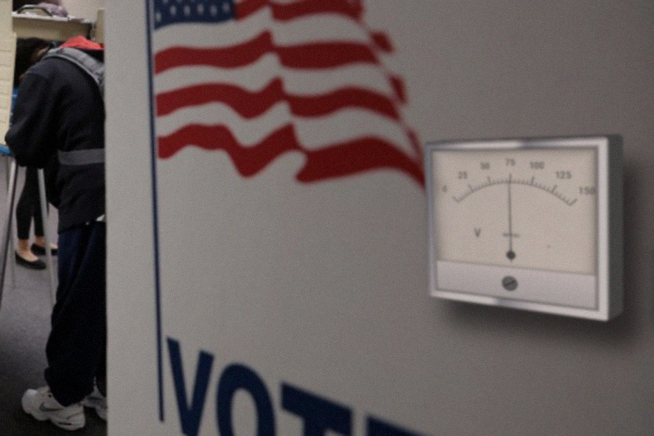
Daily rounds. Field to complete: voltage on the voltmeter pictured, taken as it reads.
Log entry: 75 V
